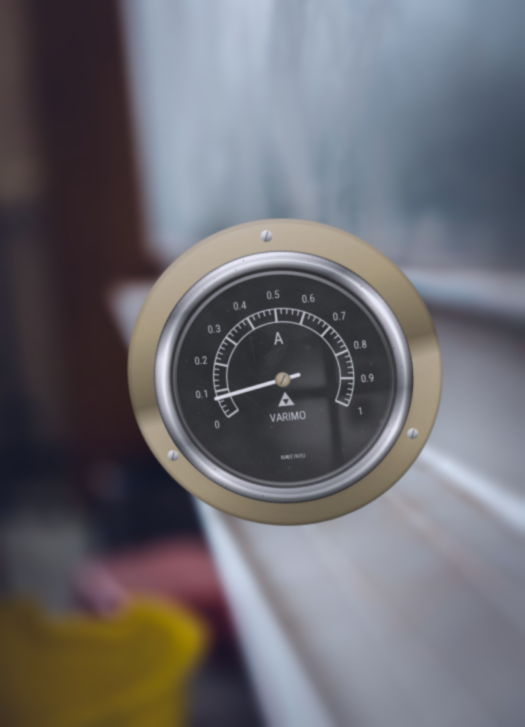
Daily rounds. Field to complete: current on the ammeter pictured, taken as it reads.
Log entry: 0.08 A
